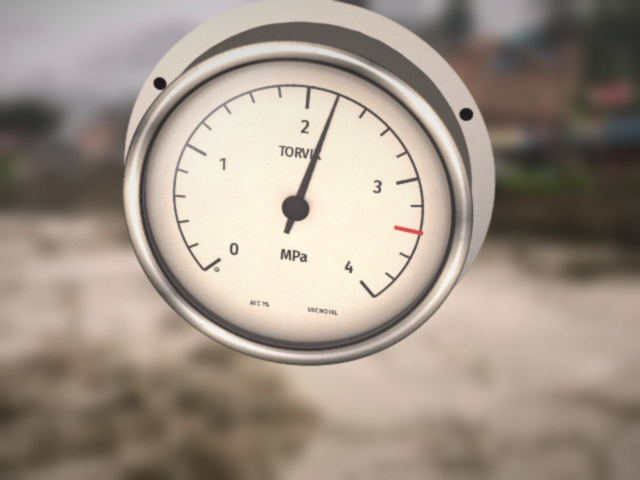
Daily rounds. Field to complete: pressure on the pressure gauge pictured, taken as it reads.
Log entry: 2.2 MPa
